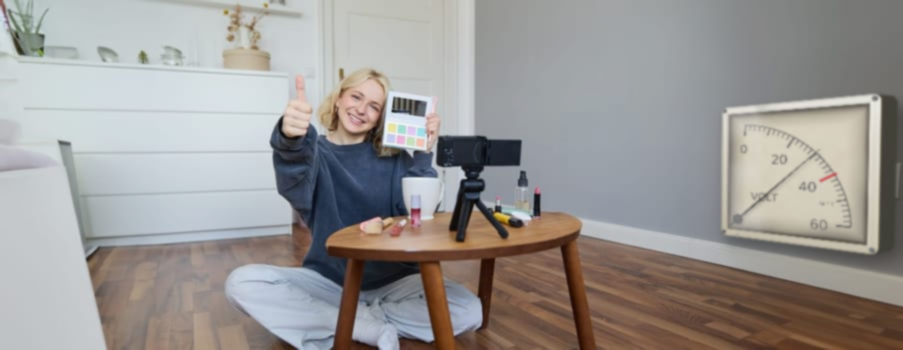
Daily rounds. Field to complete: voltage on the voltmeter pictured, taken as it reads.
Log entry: 30 V
